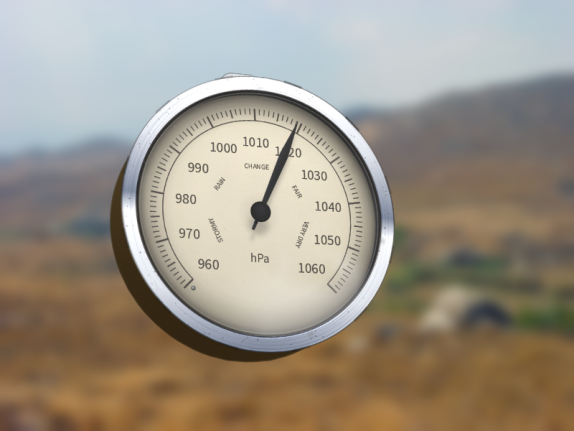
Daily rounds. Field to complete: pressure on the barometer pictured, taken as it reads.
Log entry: 1019 hPa
